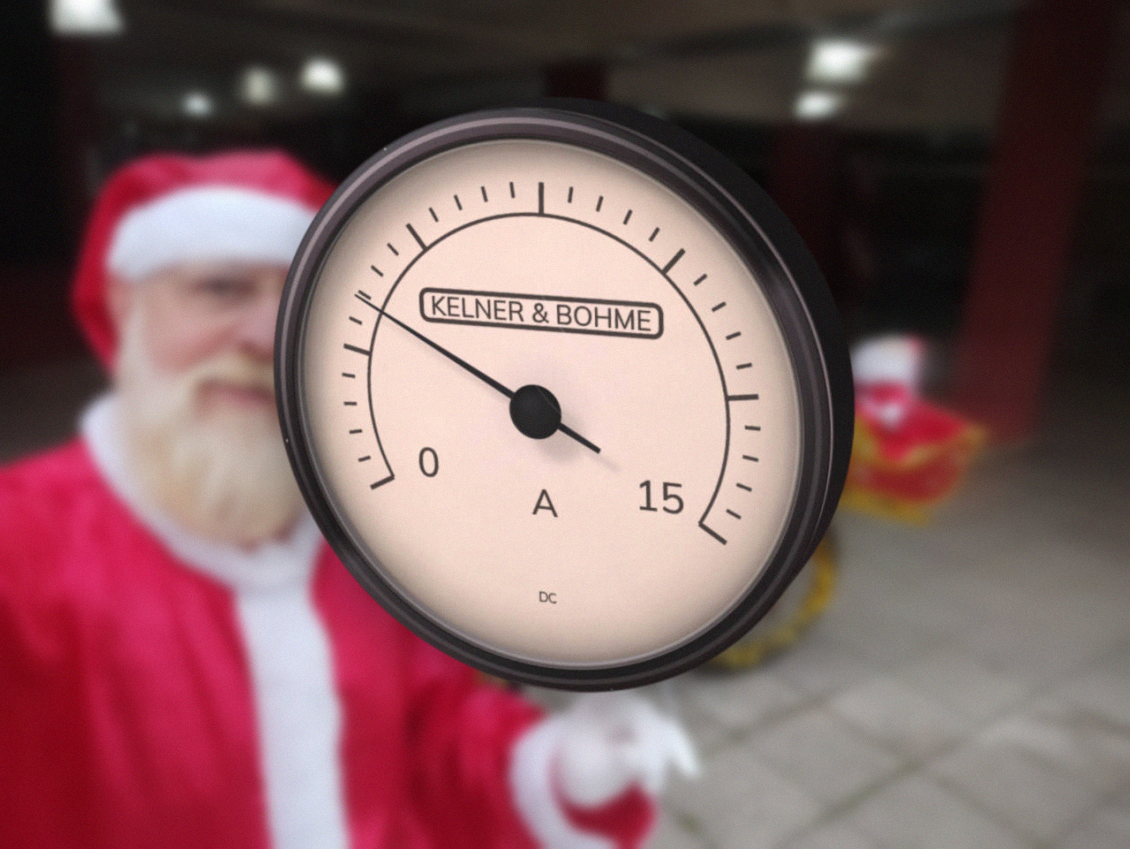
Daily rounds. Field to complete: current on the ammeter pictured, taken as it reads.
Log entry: 3.5 A
